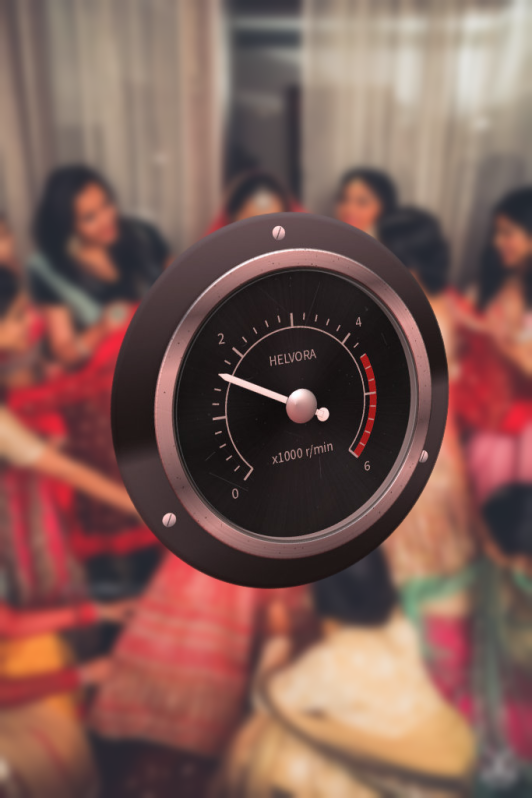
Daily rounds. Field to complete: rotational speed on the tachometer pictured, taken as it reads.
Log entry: 1600 rpm
